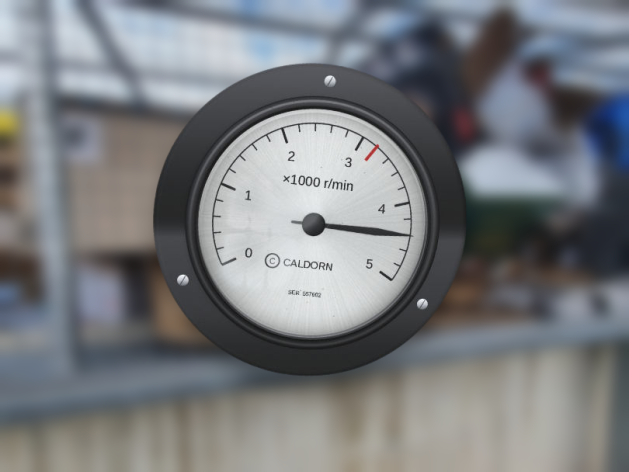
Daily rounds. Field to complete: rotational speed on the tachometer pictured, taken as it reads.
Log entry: 4400 rpm
